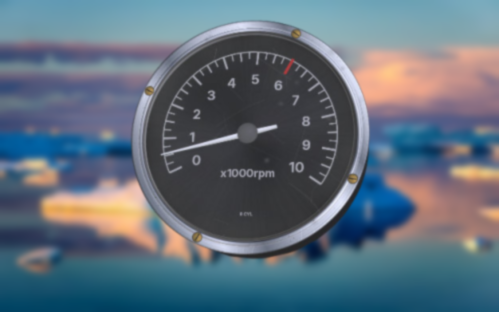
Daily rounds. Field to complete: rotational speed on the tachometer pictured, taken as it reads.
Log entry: 500 rpm
